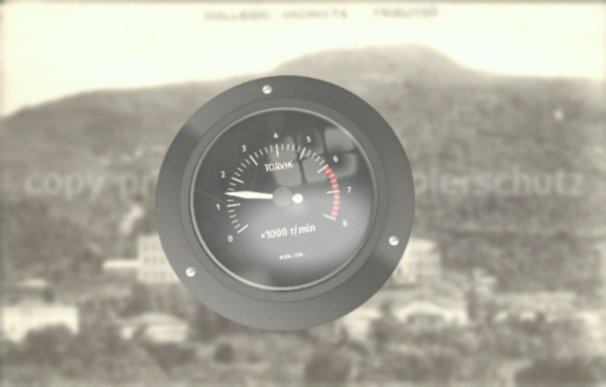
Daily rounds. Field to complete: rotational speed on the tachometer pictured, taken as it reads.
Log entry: 1400 rpm
